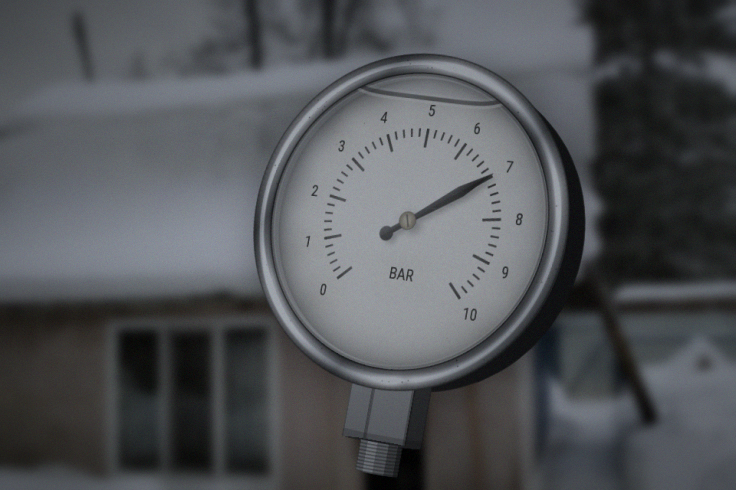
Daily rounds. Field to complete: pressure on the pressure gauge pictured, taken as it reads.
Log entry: 7 bar
